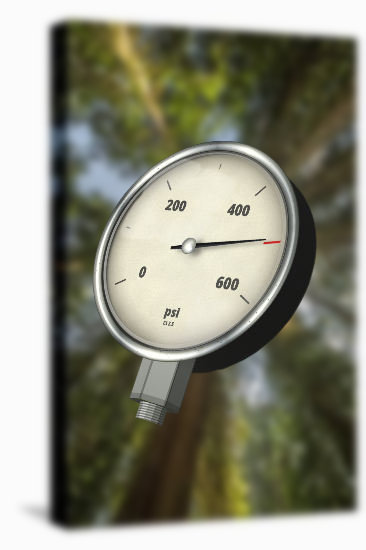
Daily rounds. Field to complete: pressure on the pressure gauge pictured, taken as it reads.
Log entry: 500 psi
